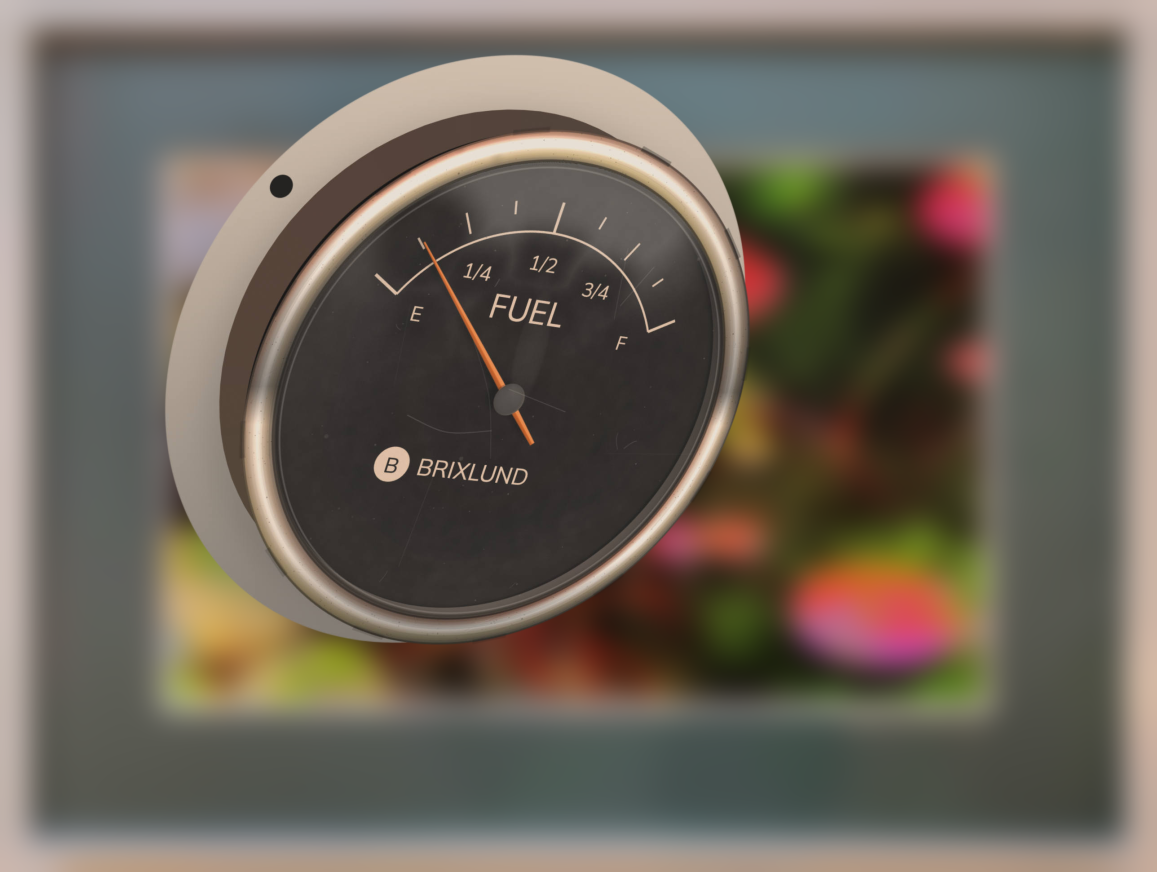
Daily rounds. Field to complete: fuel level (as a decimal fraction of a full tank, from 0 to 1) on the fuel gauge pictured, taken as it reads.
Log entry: 0.125
